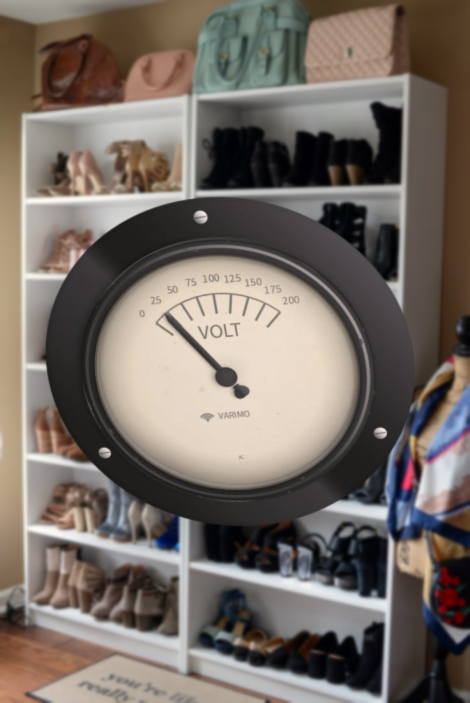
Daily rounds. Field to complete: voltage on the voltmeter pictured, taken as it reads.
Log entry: 25 V
